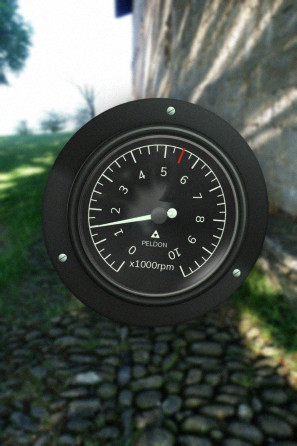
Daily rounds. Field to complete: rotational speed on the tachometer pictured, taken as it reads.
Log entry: 1500 rpm
